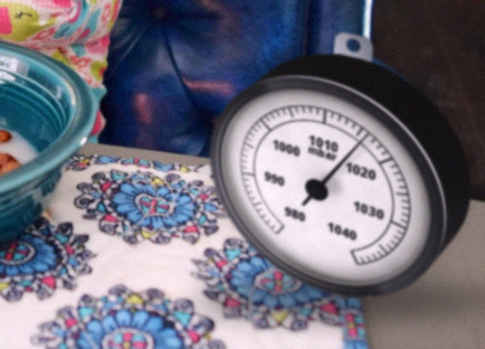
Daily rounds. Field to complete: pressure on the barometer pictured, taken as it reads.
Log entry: 1016 mbar
